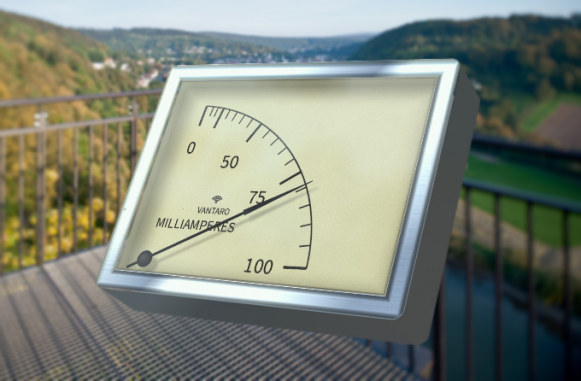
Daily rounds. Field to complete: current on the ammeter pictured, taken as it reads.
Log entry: 80 mA
